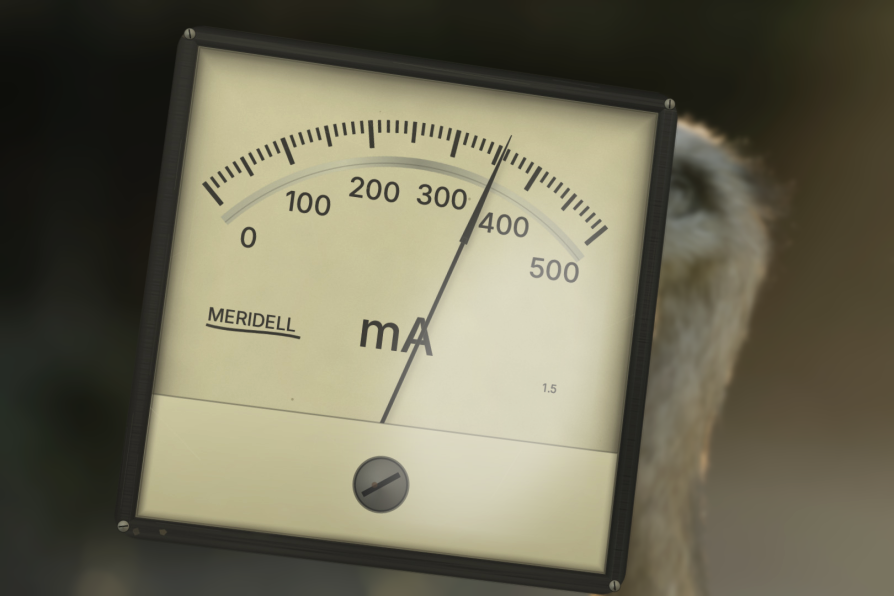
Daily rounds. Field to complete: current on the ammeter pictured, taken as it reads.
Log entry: 355 mA
